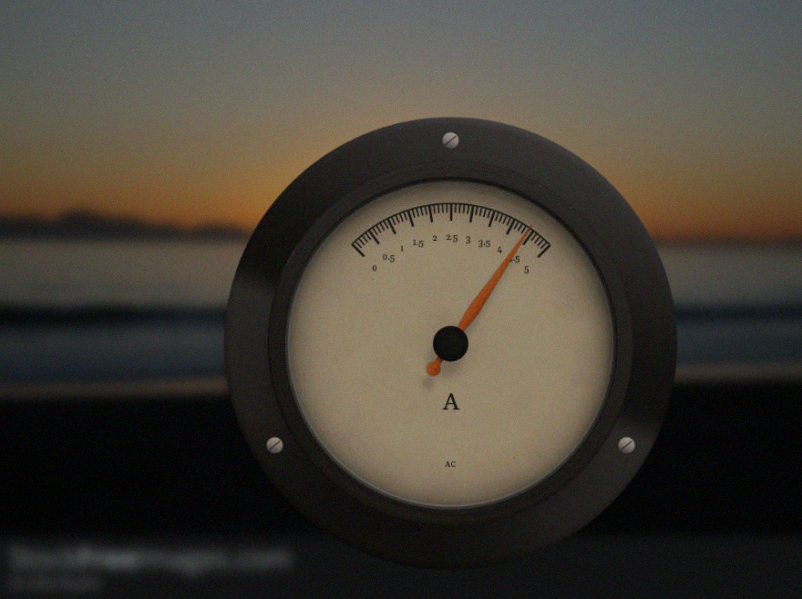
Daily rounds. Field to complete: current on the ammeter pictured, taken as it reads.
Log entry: 4.4 A
